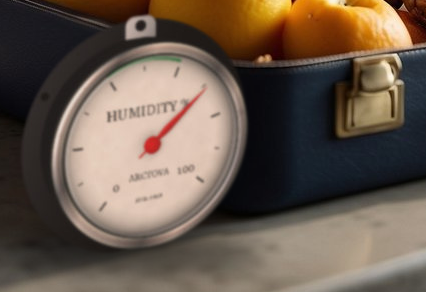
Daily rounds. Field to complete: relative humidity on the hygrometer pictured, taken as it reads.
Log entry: 70 %
